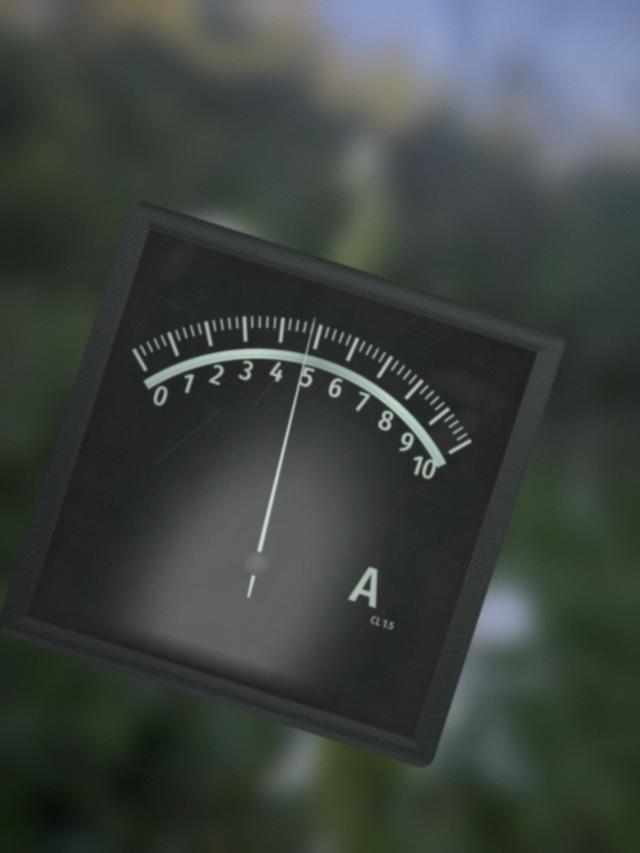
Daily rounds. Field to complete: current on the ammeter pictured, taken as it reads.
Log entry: 4.8 A
